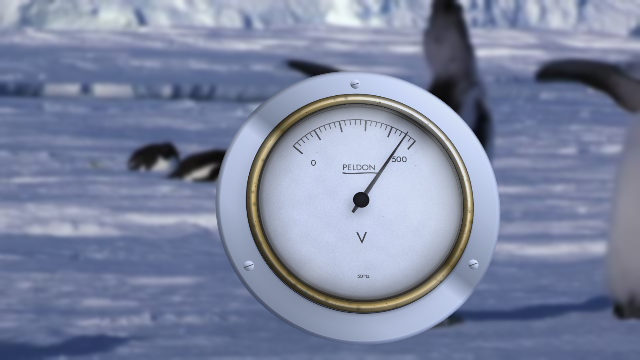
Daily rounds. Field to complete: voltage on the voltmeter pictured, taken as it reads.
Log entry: 460 V
